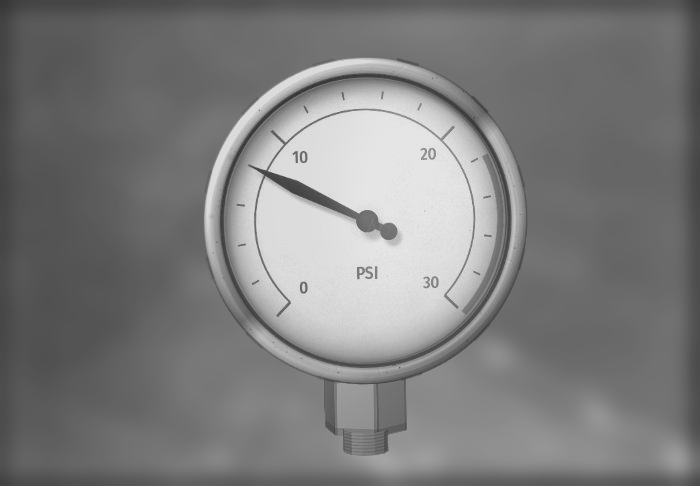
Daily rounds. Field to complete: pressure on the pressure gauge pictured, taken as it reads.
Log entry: 8 psi
